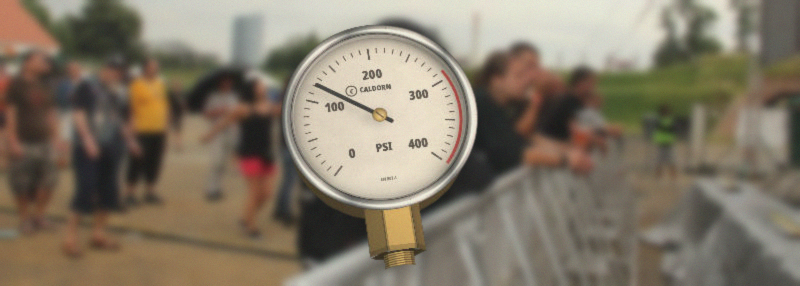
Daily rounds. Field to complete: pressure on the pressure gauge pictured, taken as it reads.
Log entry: 120 psi
